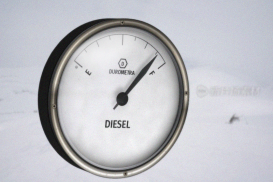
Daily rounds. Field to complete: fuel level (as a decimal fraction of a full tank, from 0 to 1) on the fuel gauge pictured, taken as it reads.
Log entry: 0.875
